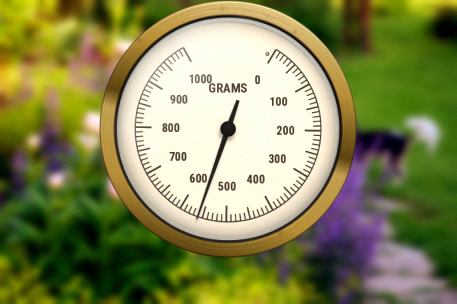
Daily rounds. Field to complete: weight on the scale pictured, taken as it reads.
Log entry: 560 g
